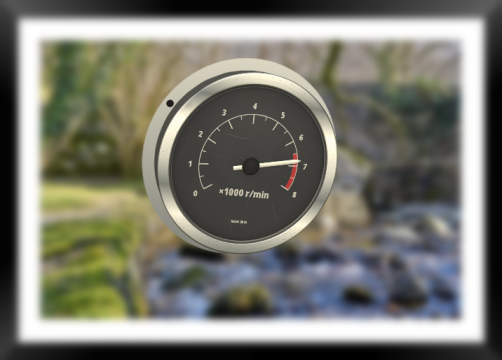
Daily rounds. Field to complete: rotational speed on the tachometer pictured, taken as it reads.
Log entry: 6750 rpm
